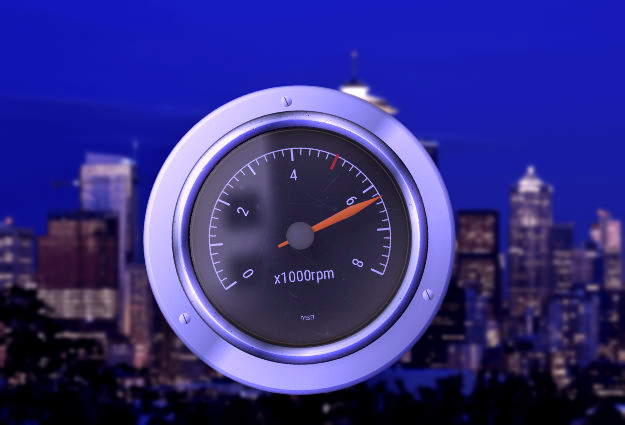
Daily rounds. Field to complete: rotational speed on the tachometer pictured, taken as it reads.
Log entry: 6300 rpm
